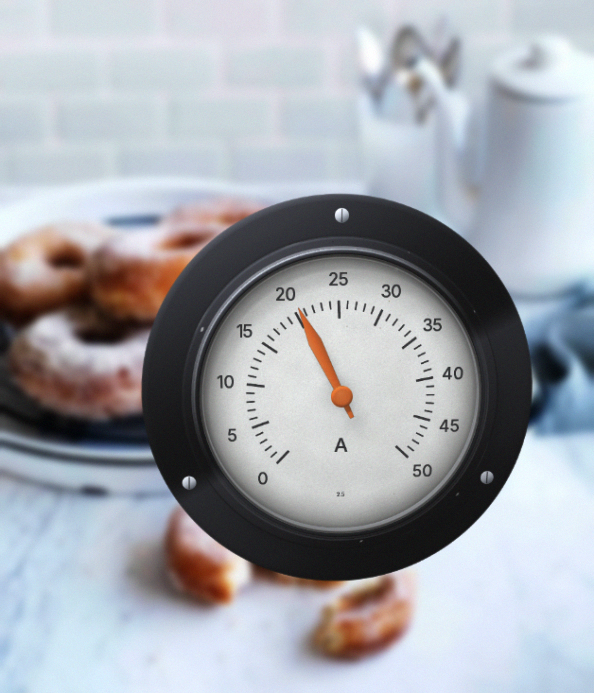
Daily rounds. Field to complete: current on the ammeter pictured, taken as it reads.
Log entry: 20.5 A
